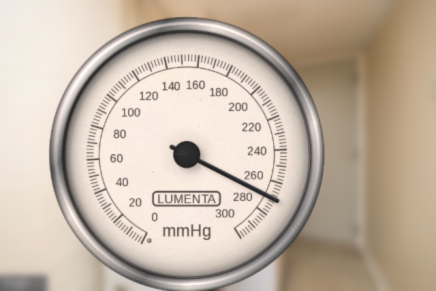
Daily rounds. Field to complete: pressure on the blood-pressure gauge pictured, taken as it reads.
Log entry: 270 mmHg
